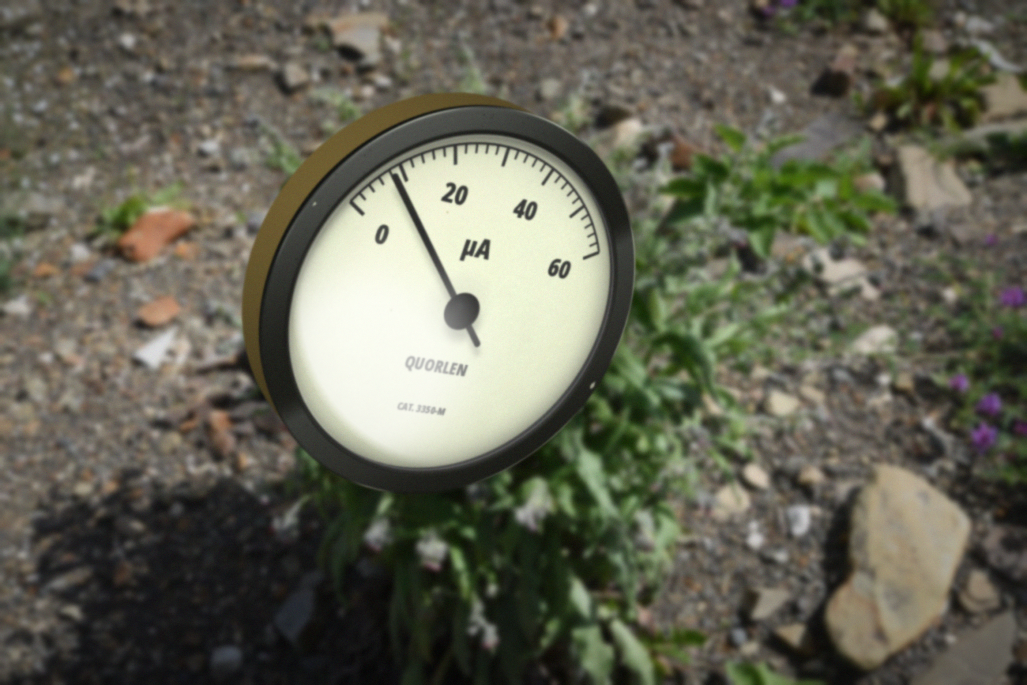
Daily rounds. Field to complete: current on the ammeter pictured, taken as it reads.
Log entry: 8 µA
